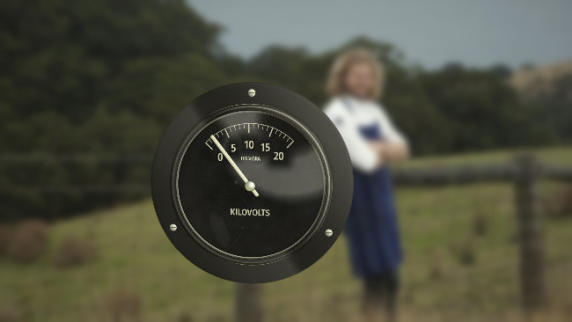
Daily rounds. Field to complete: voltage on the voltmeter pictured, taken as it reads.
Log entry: 2 kV
